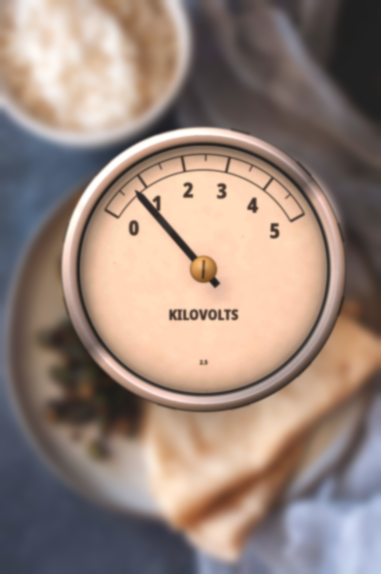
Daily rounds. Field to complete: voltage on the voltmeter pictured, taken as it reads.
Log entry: 0.75 kV
